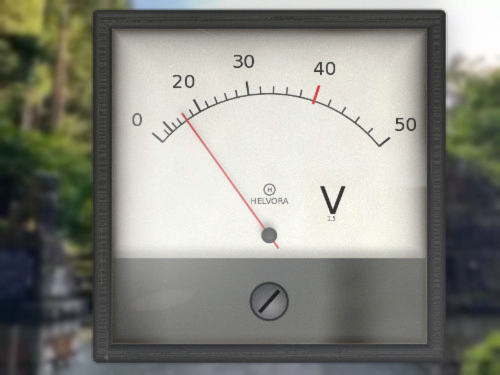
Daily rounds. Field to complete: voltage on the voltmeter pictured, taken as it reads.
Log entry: 16 V
